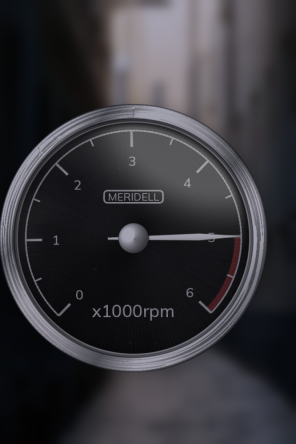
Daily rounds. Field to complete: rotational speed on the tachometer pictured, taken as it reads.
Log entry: 5000 rpm
